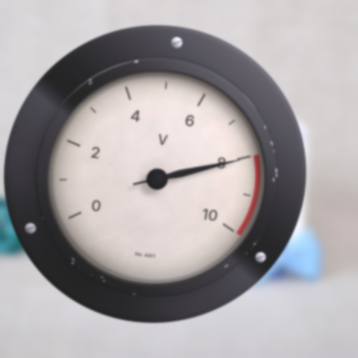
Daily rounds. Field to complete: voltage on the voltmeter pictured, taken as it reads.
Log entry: 8 V
